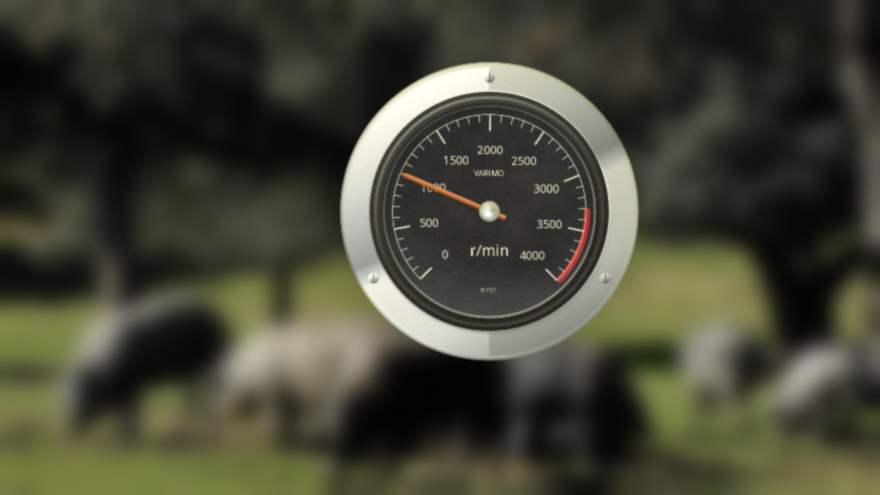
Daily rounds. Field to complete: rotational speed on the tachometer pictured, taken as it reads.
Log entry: 1000 rpm
